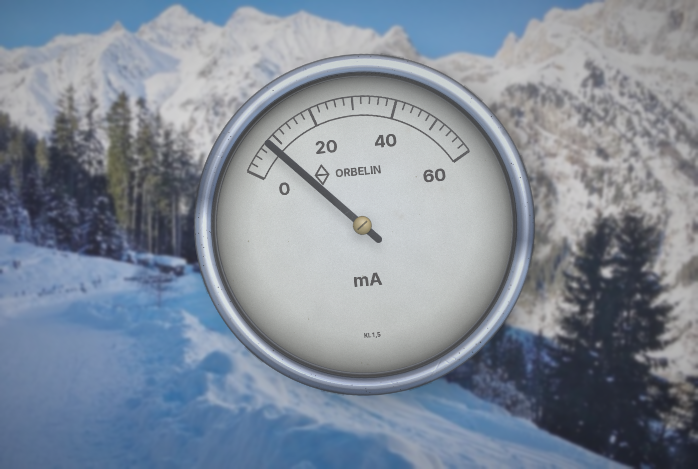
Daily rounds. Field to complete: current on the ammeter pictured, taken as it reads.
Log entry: 8 mA
